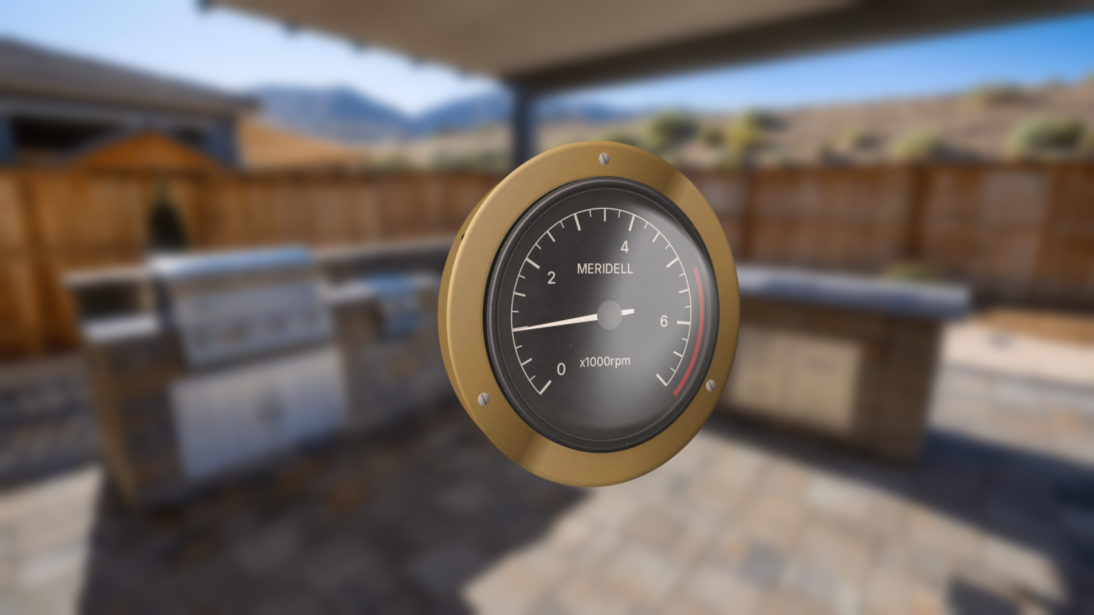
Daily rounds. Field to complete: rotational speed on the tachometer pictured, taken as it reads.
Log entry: 1000 rpm
